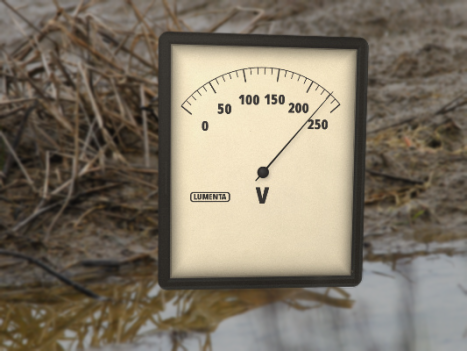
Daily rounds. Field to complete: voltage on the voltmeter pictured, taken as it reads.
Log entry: 230 V
